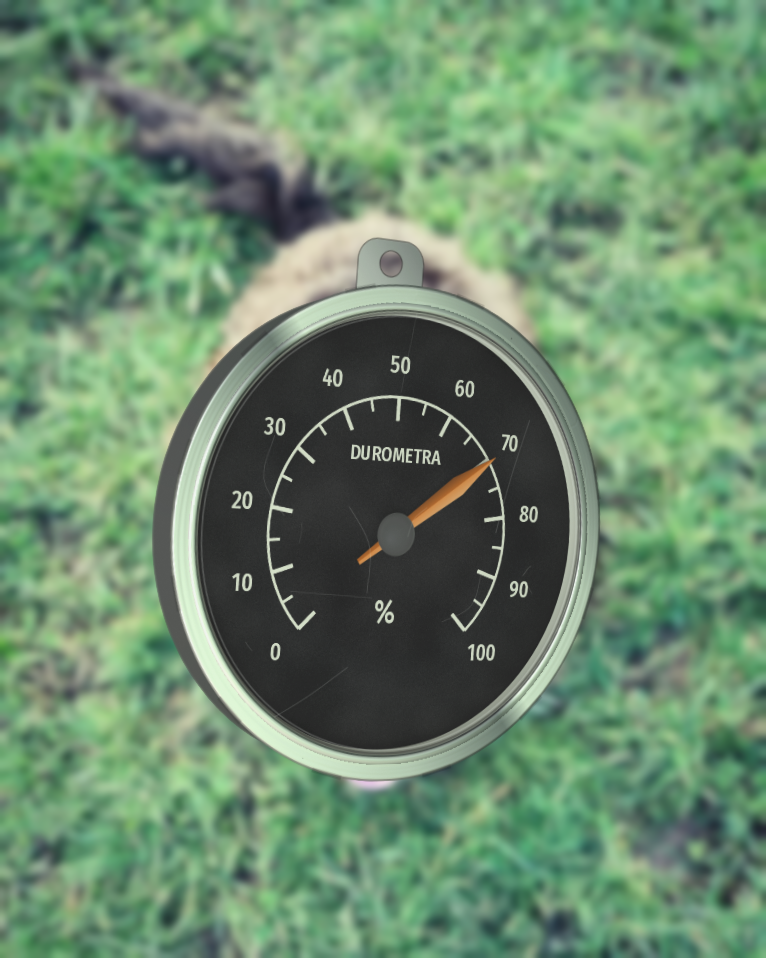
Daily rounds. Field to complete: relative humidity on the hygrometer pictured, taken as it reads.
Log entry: 70 %
